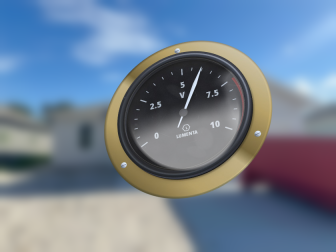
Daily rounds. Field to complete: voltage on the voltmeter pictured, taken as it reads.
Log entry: 6 V
